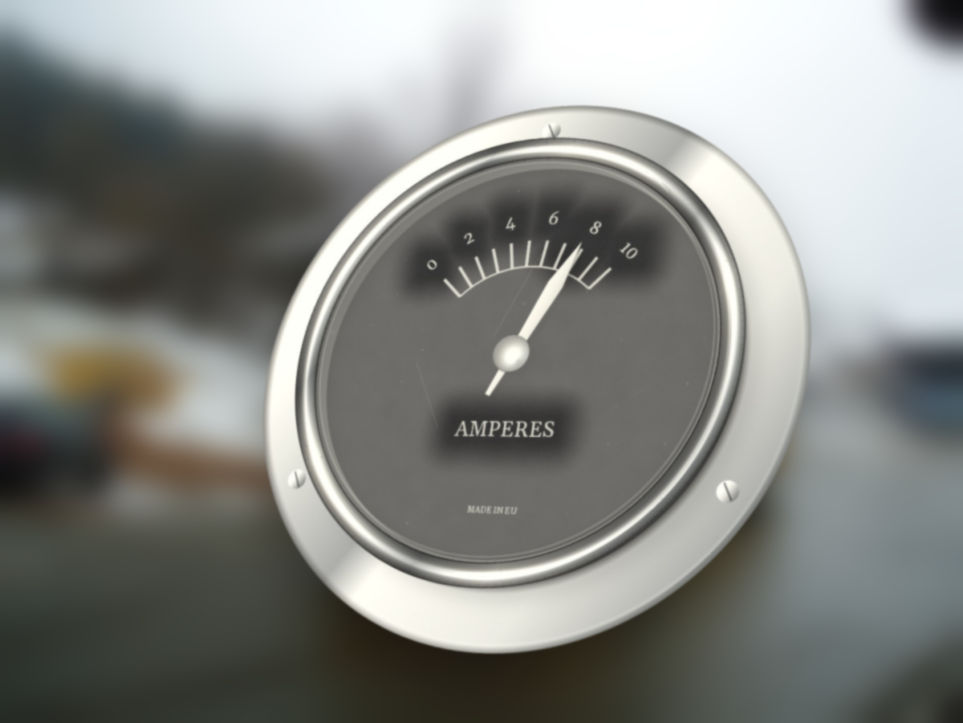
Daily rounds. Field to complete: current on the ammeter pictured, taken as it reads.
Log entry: 8 A
